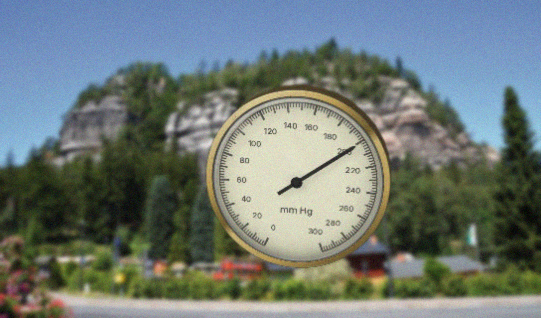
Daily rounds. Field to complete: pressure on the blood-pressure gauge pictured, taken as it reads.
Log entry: 200 mmHg
